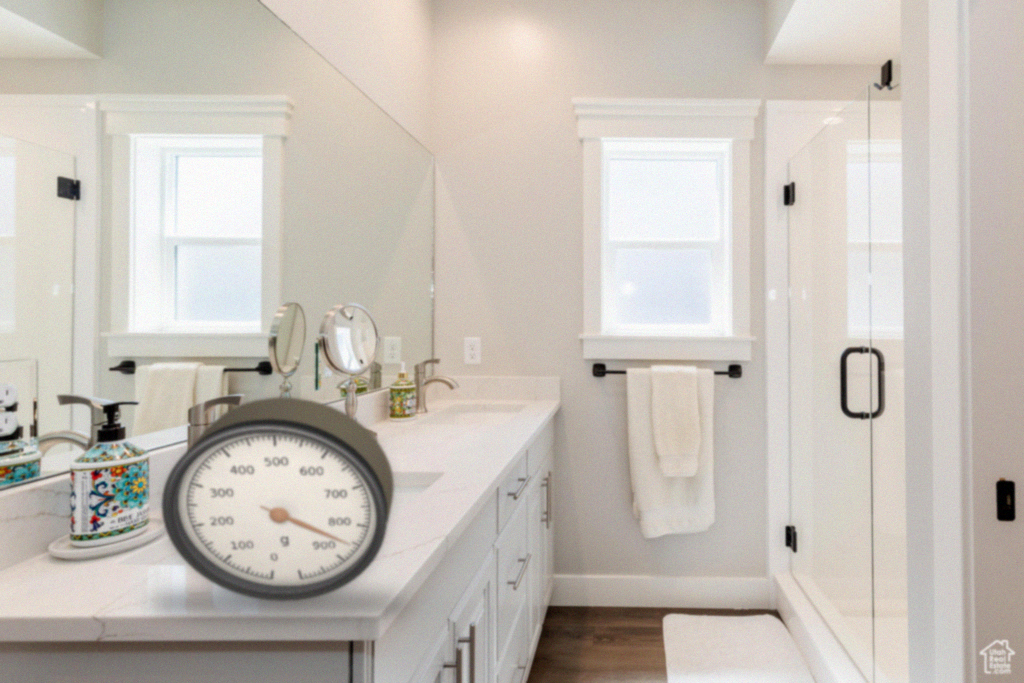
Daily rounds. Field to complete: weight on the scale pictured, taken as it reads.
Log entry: 850 g
